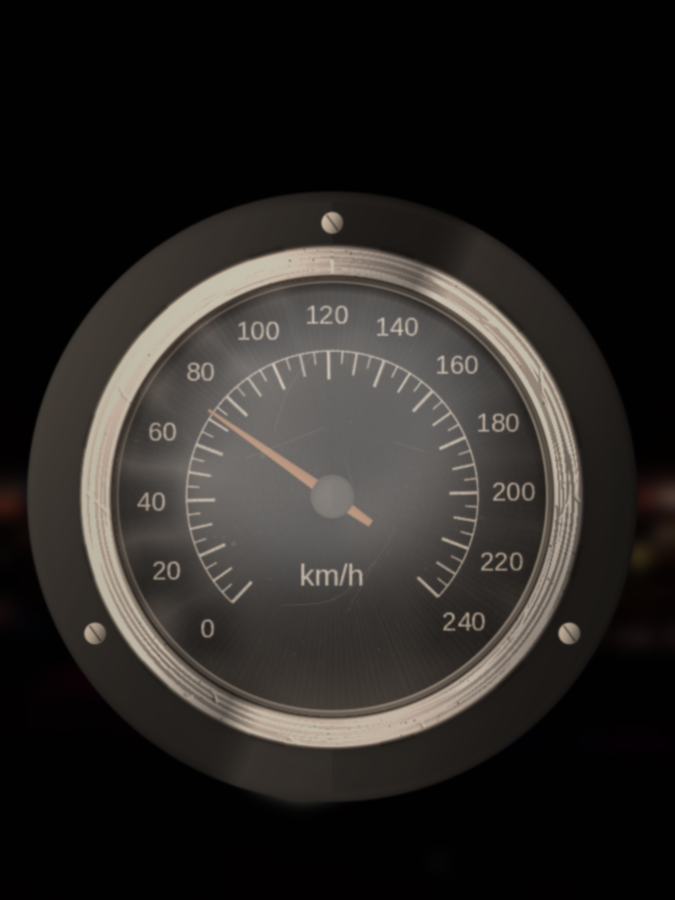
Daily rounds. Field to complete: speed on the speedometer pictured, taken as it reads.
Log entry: 72.5 km/h
